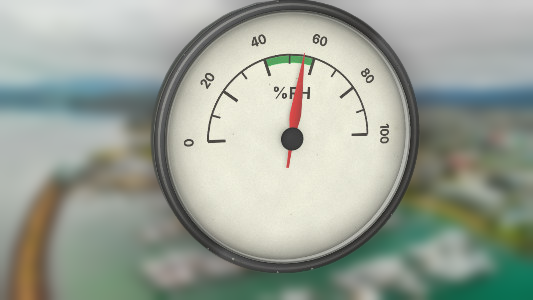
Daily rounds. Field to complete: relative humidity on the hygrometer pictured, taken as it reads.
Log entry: 55 %
